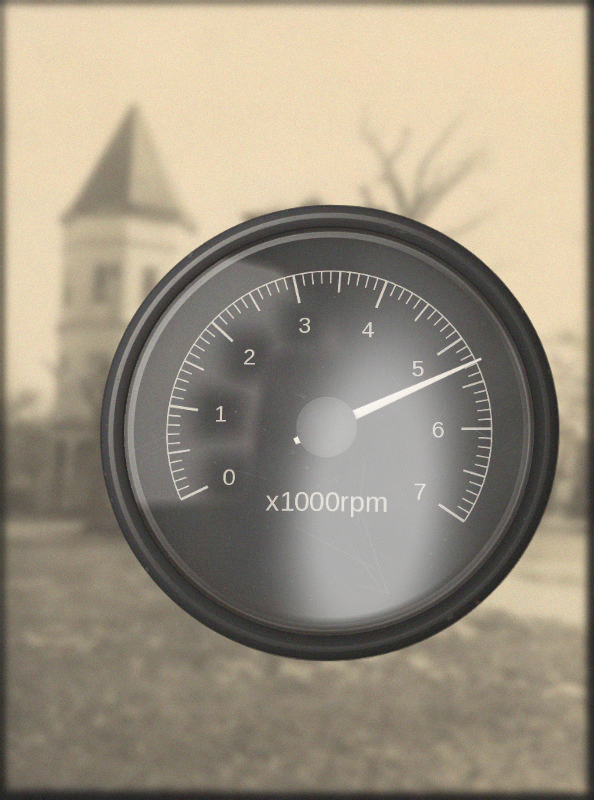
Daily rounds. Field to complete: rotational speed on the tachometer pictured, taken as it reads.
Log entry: 5300 rpm
